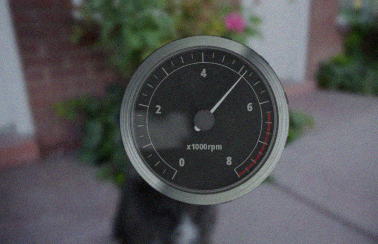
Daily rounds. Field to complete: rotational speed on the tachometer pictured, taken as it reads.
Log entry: 5125 rpm
